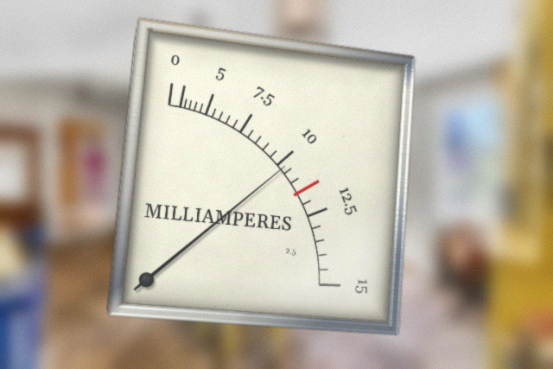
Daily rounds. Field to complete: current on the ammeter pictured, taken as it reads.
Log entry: 10.25 mA
